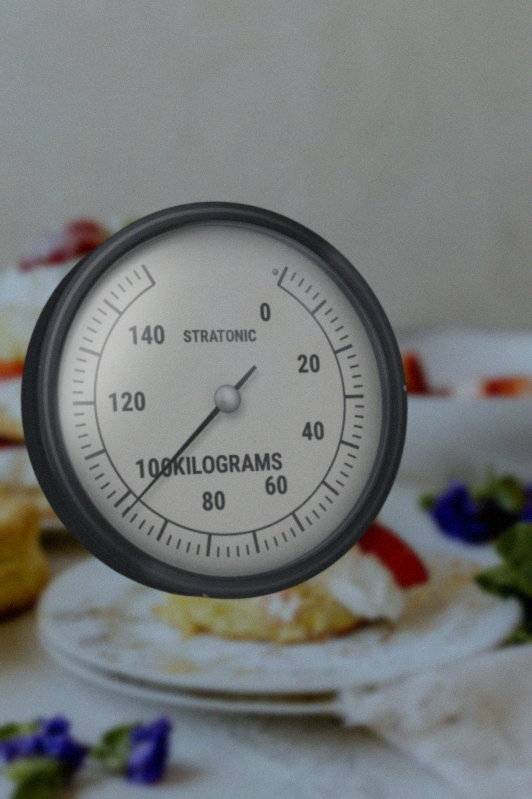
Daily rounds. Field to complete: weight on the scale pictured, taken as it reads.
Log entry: 98 kg
